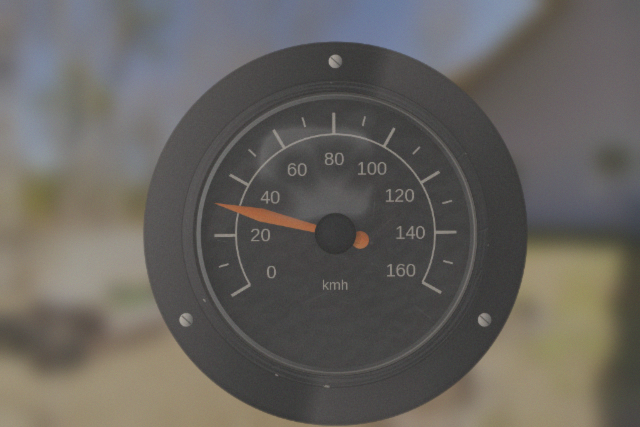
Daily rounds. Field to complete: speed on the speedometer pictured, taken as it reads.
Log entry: 30 km/h
